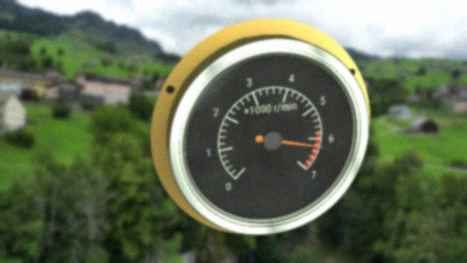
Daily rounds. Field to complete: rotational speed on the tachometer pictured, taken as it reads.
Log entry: 6200 rpm
